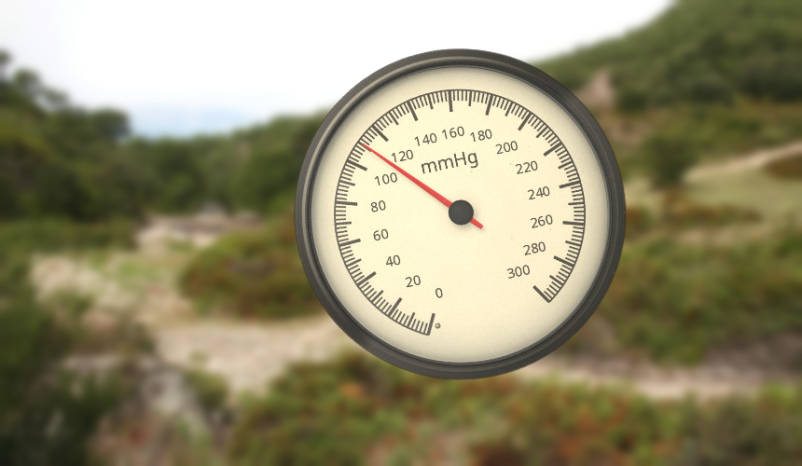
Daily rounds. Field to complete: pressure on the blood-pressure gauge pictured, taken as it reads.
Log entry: 110 mmHg
